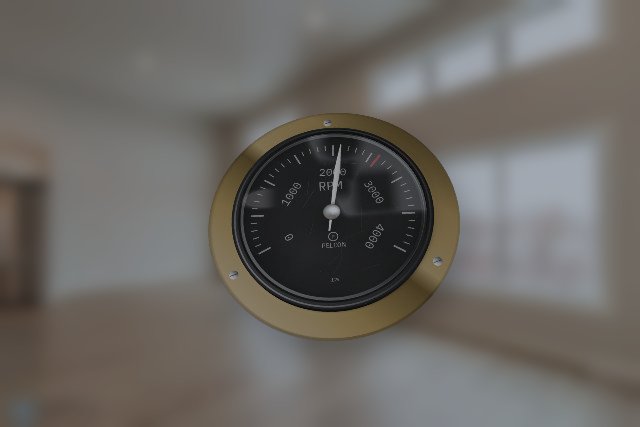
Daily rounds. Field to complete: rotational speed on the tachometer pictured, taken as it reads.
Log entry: 2100 rpm
